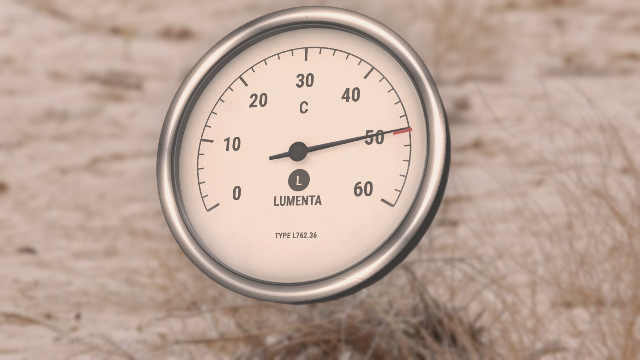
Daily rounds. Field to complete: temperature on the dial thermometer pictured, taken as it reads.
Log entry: 50 °C
